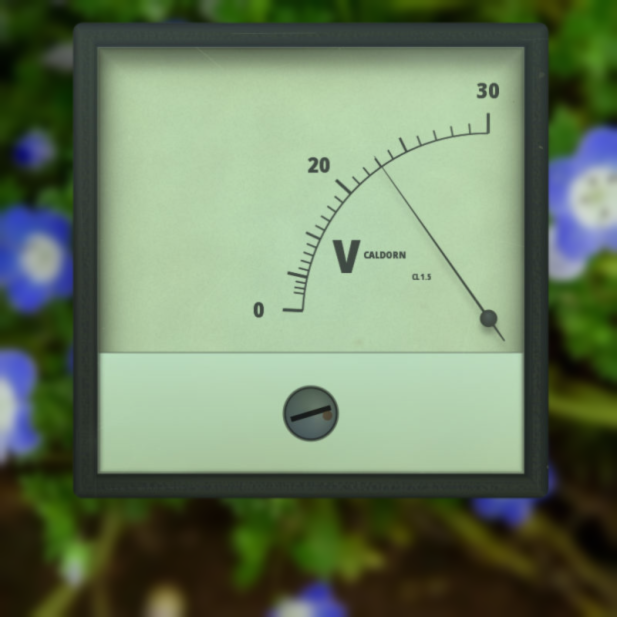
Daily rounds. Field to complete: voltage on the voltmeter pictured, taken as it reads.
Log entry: 23 V
